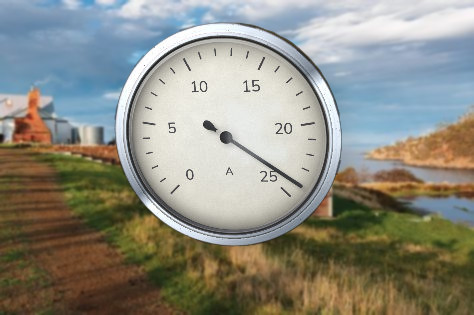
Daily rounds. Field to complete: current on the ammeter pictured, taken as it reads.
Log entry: 24 A
